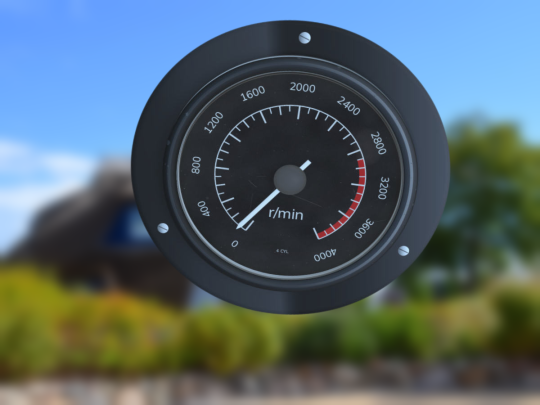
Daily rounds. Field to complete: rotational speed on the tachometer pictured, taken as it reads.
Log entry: 100 rpm
